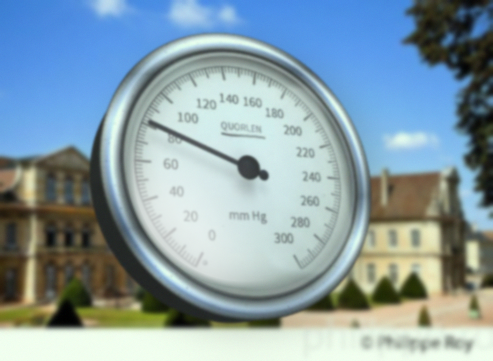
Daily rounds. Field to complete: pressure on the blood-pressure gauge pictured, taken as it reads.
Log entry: 80 mmHg
